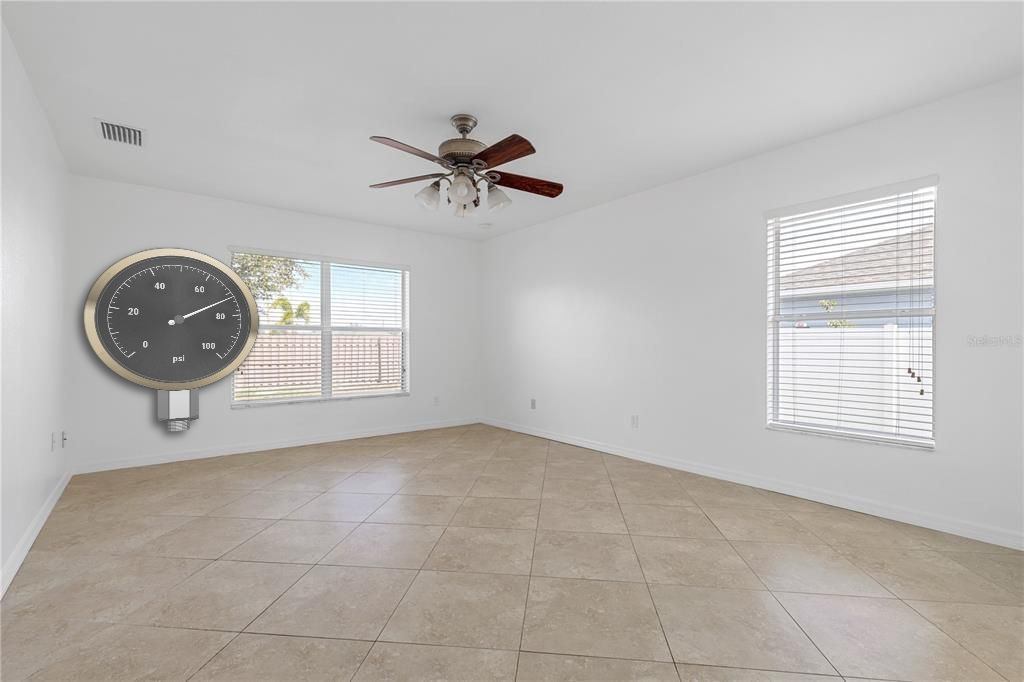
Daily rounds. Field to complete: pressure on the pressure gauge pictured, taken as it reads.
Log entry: 72 psi
